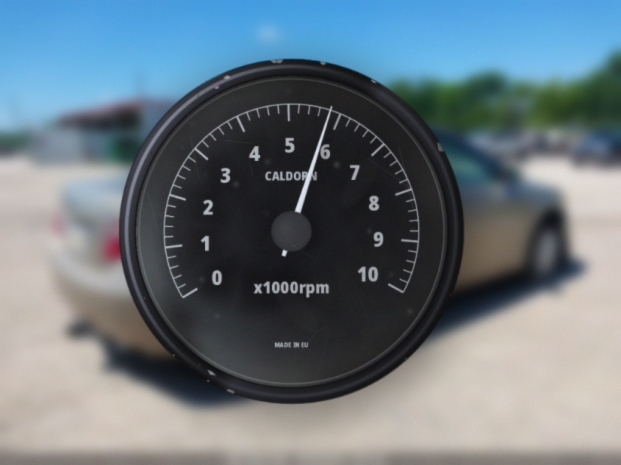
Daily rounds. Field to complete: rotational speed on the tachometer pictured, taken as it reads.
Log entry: 5800 rpm
